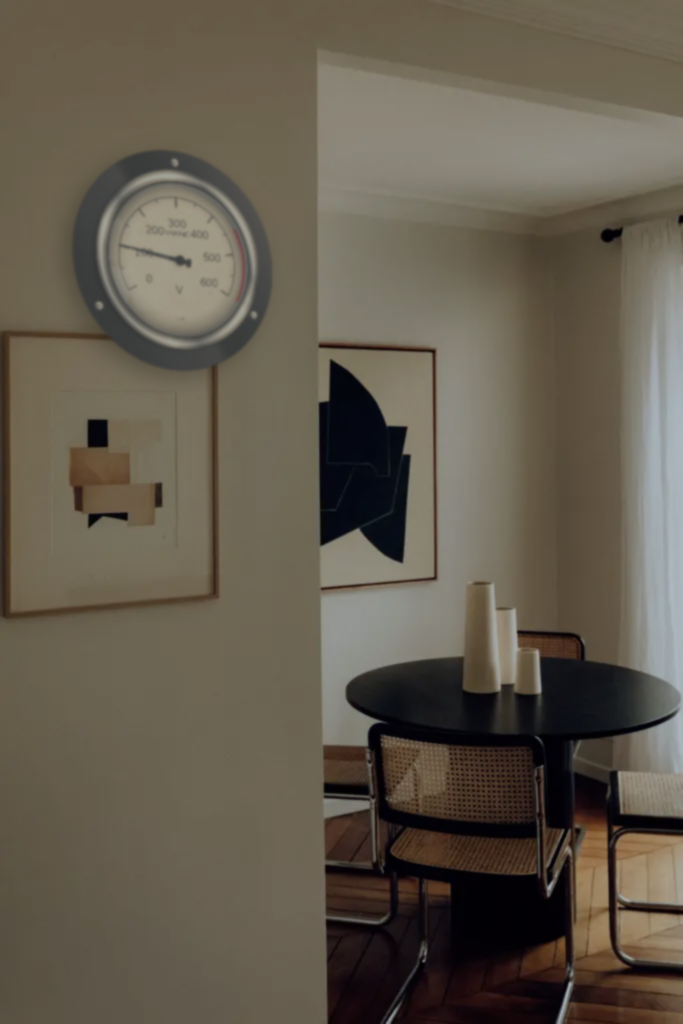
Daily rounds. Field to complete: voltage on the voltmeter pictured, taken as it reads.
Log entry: 100 V
